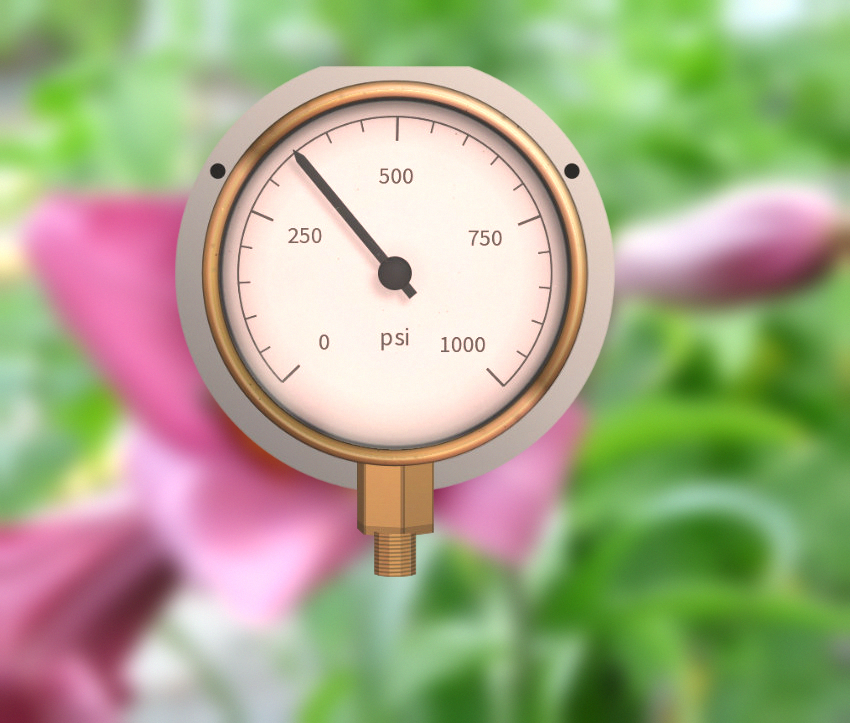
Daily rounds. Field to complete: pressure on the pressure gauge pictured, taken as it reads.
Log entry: 350 psi
